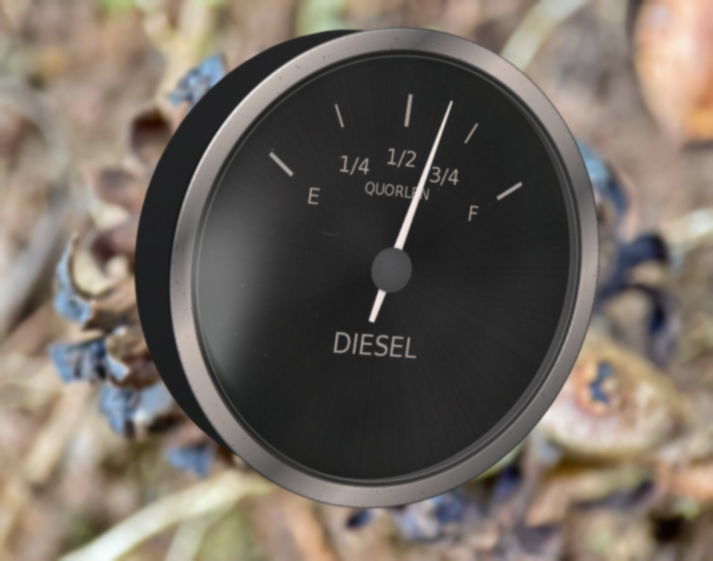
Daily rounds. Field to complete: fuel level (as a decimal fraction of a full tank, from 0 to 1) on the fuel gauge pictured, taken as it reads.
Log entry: 0.625
